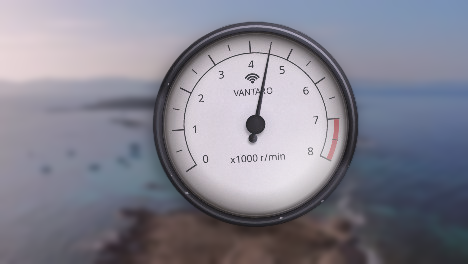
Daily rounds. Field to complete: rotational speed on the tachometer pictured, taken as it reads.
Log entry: 4500 rpm
